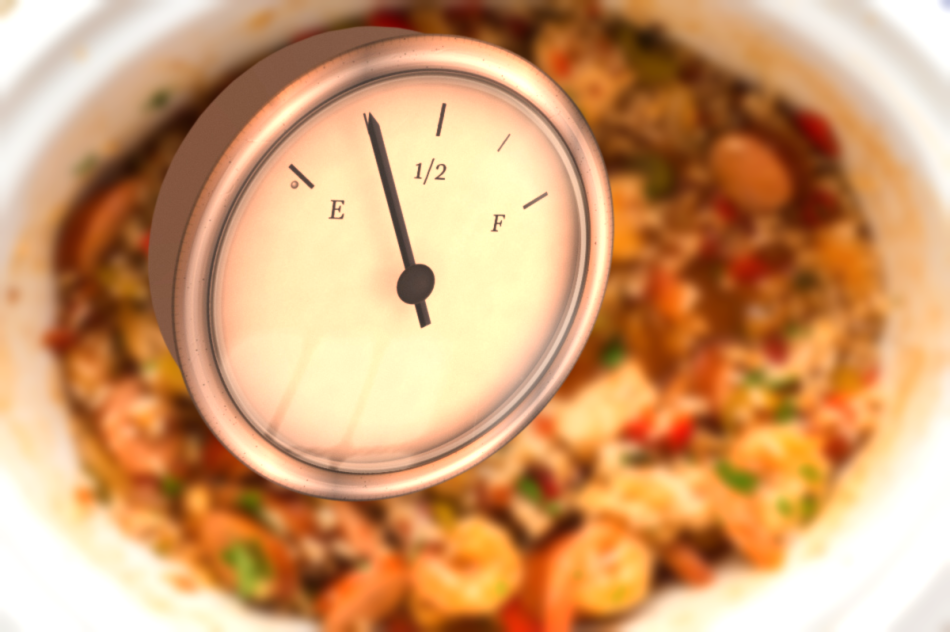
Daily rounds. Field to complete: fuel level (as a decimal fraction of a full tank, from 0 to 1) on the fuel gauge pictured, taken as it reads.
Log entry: 0.25
